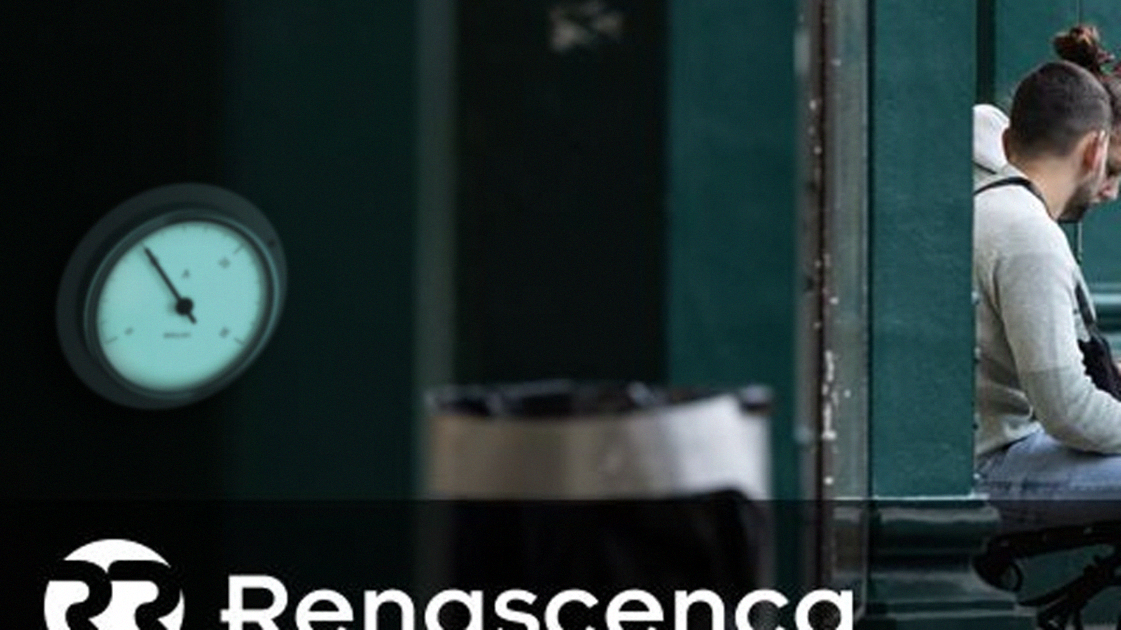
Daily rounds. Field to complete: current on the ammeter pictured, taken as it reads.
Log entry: 10 A
